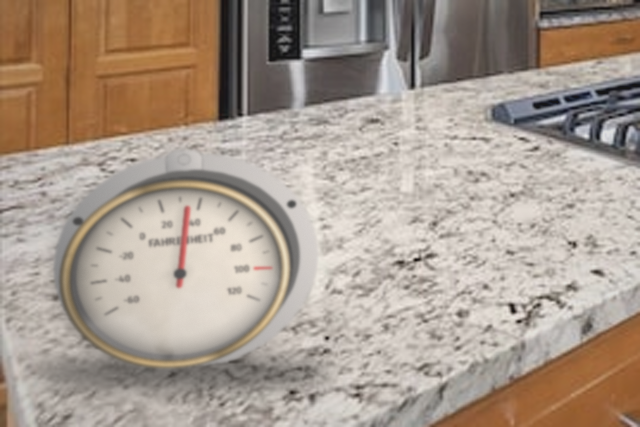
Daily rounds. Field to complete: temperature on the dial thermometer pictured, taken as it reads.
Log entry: 35 °F
